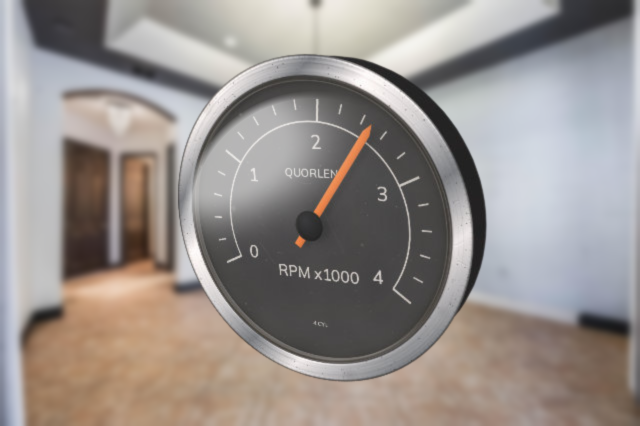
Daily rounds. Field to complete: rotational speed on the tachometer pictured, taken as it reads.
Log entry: 2500 rpm
